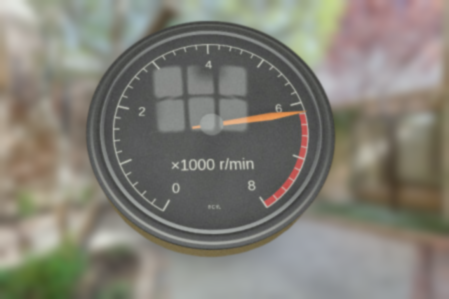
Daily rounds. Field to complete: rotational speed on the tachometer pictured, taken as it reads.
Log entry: 6200 rpm
